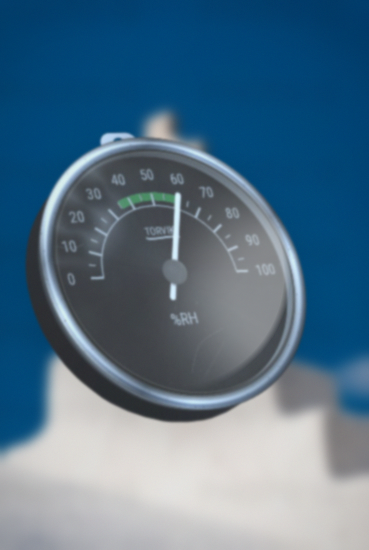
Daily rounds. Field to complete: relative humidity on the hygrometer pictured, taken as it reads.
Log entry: 60 %
